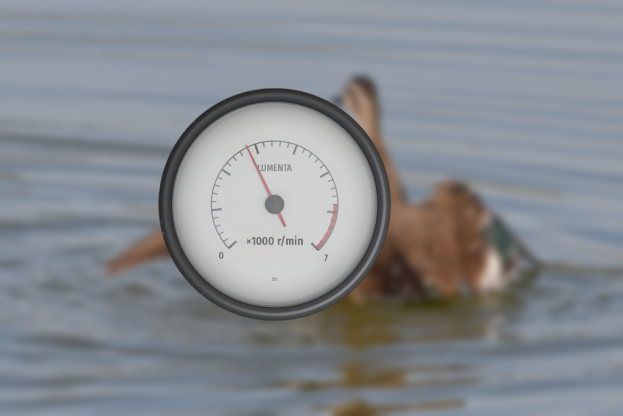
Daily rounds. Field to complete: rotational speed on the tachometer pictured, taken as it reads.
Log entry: 2800 rpm
